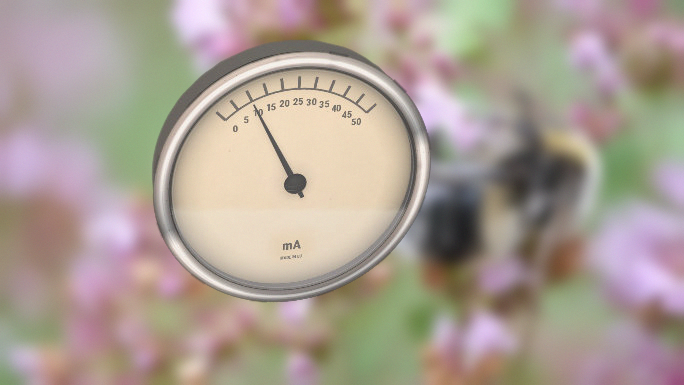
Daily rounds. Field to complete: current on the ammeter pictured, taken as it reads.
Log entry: 10 mA
